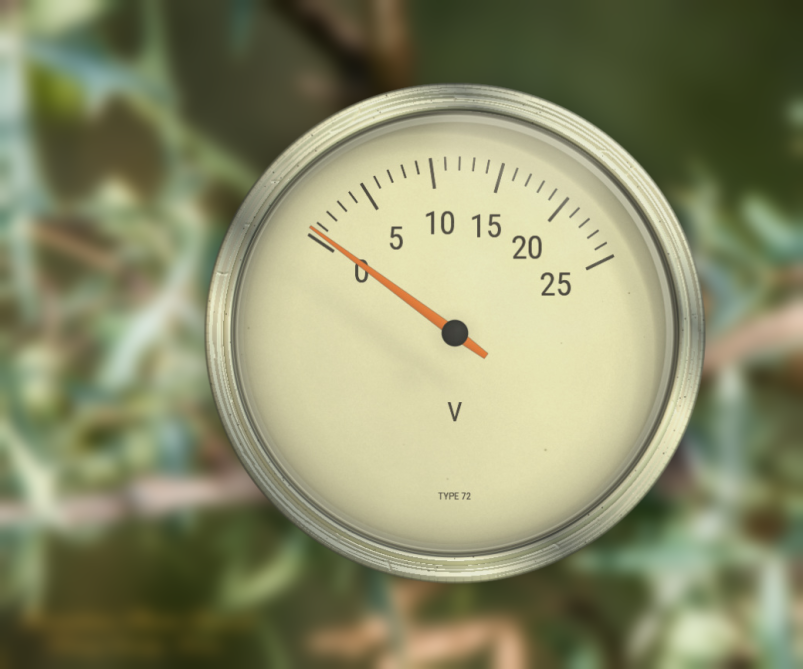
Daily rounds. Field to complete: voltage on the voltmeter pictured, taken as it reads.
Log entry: 0.5 V
